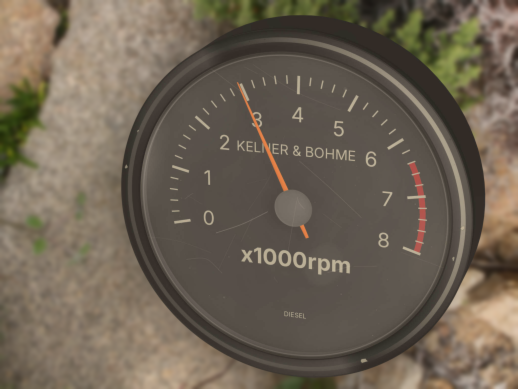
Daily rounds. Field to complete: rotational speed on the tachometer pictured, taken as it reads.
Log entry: 3000 rpm
